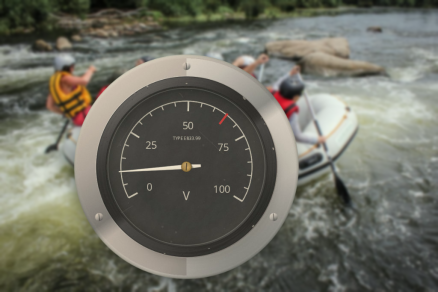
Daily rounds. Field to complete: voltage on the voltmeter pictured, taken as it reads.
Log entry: 10 V
